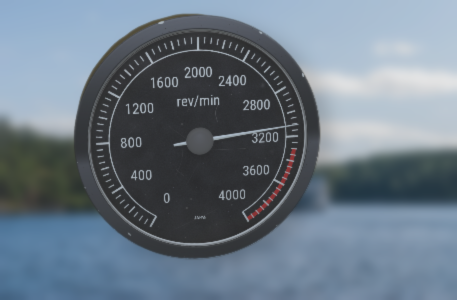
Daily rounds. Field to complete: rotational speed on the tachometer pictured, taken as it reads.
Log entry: 3100 rpm
